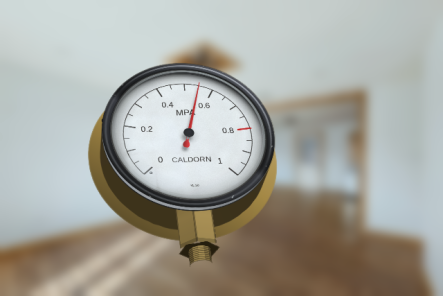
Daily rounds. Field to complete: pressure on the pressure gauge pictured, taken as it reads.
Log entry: 0.55 MPa
